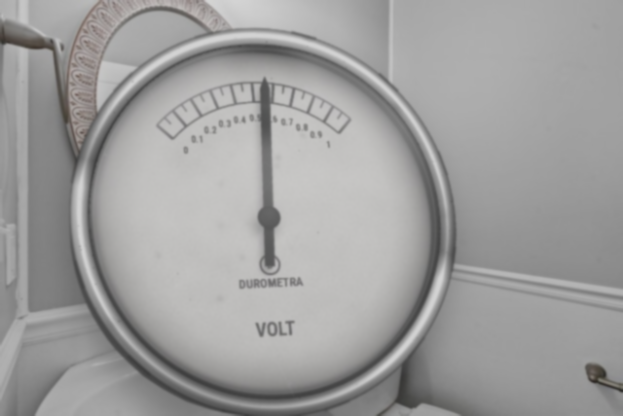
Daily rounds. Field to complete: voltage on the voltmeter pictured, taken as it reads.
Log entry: 0.55 V
